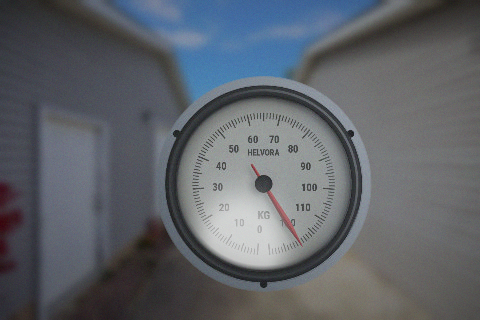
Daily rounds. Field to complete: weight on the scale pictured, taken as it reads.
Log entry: 120 kg
